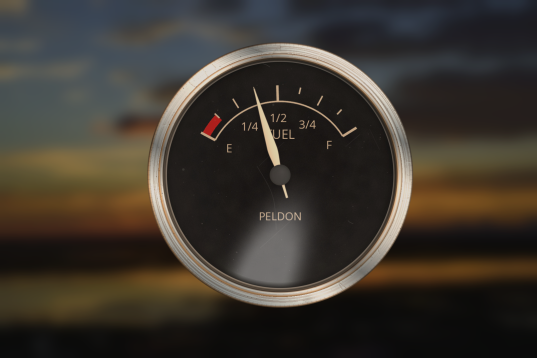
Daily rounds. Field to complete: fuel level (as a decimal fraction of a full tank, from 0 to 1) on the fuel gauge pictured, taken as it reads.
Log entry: 0.375
